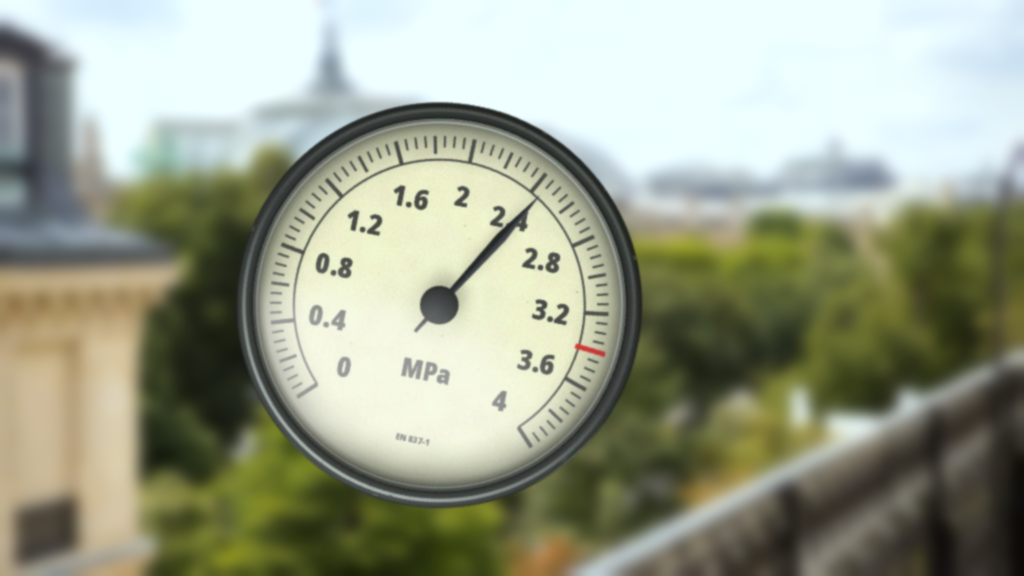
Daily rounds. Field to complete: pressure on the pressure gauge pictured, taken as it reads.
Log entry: 2.45 MPa
